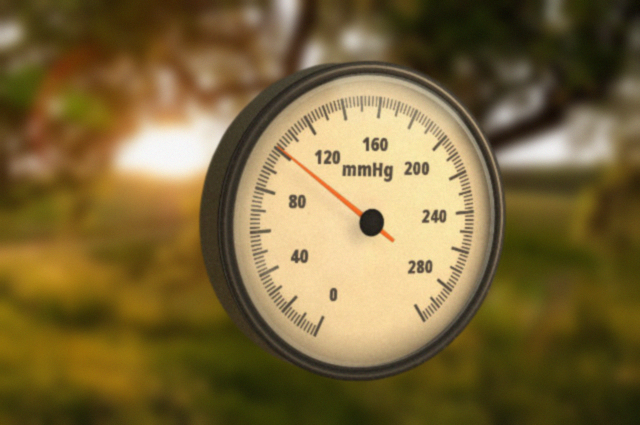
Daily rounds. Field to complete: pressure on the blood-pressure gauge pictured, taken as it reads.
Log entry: 100 mmHg
